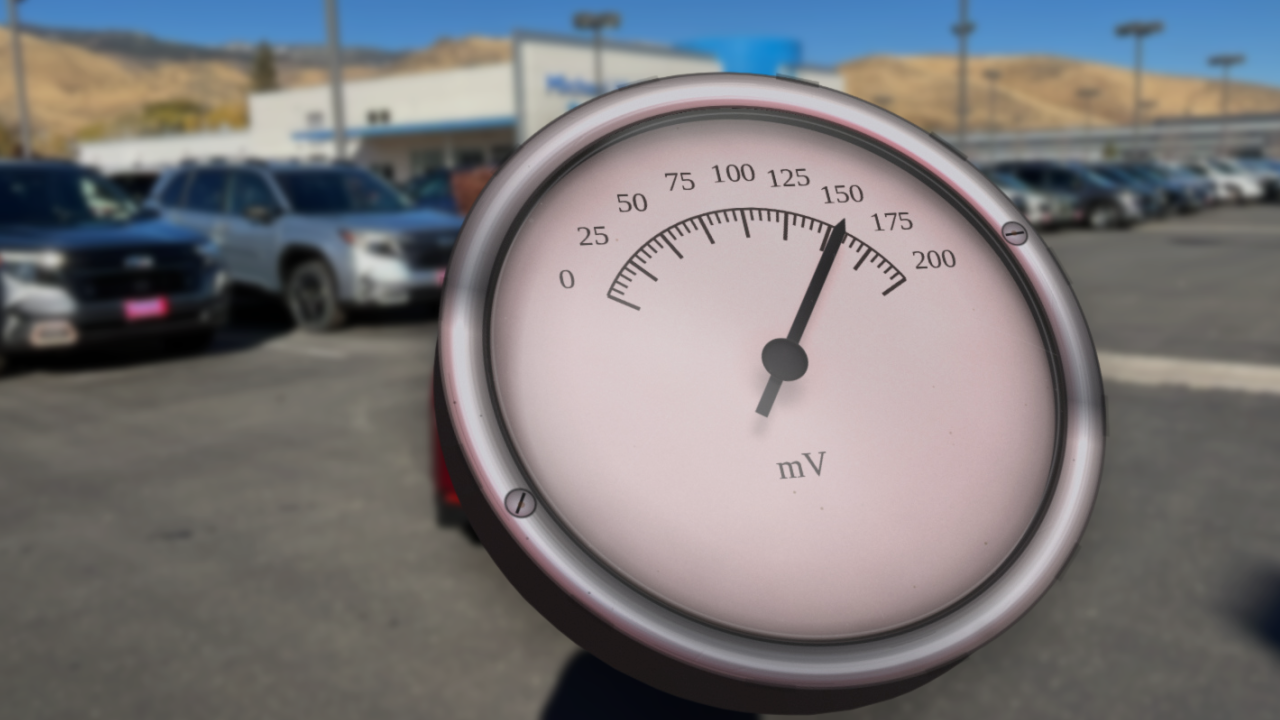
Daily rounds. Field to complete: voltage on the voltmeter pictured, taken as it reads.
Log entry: 155 mV
